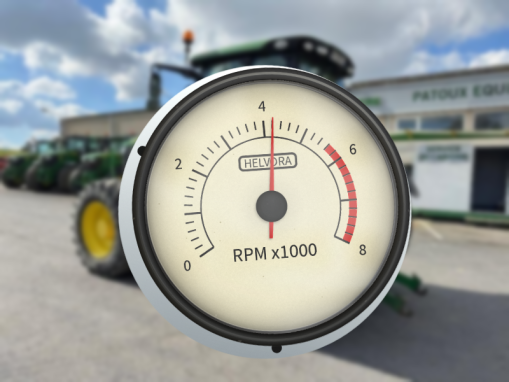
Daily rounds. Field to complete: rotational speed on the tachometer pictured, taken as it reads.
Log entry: 4200 rpm
